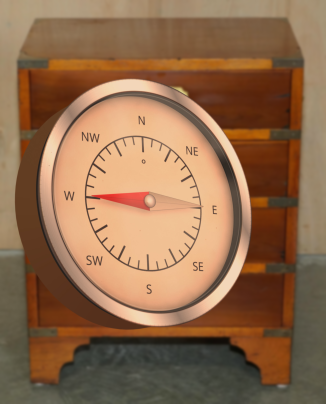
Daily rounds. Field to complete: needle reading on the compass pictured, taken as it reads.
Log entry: 270 °
